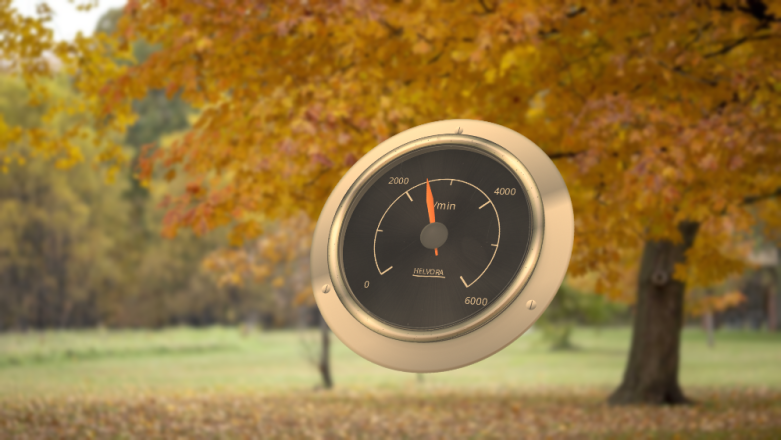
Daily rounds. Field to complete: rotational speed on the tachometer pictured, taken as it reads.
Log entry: 2500 rpm
